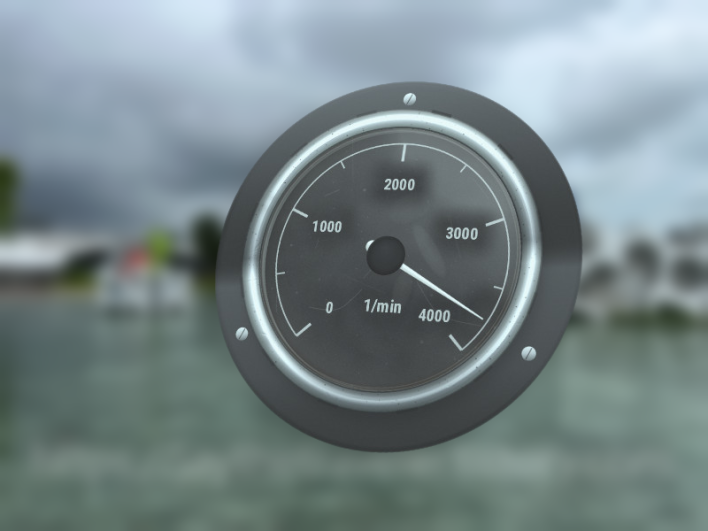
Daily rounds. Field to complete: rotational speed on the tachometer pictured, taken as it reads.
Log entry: 3750 rpm
